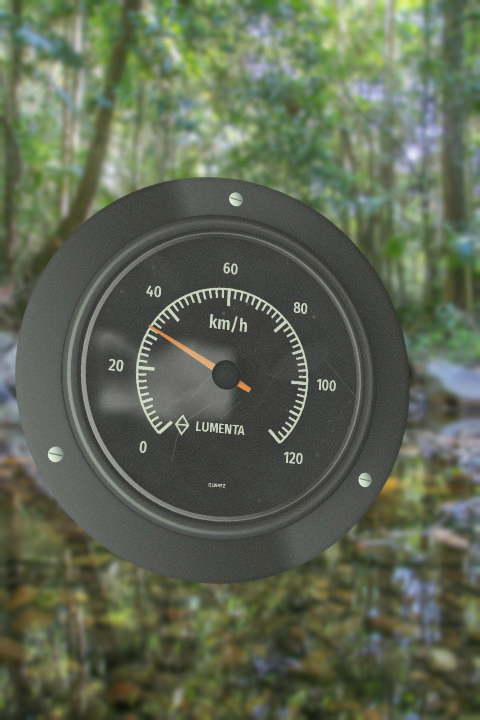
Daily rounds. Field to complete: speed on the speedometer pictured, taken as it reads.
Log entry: 32 km/h
